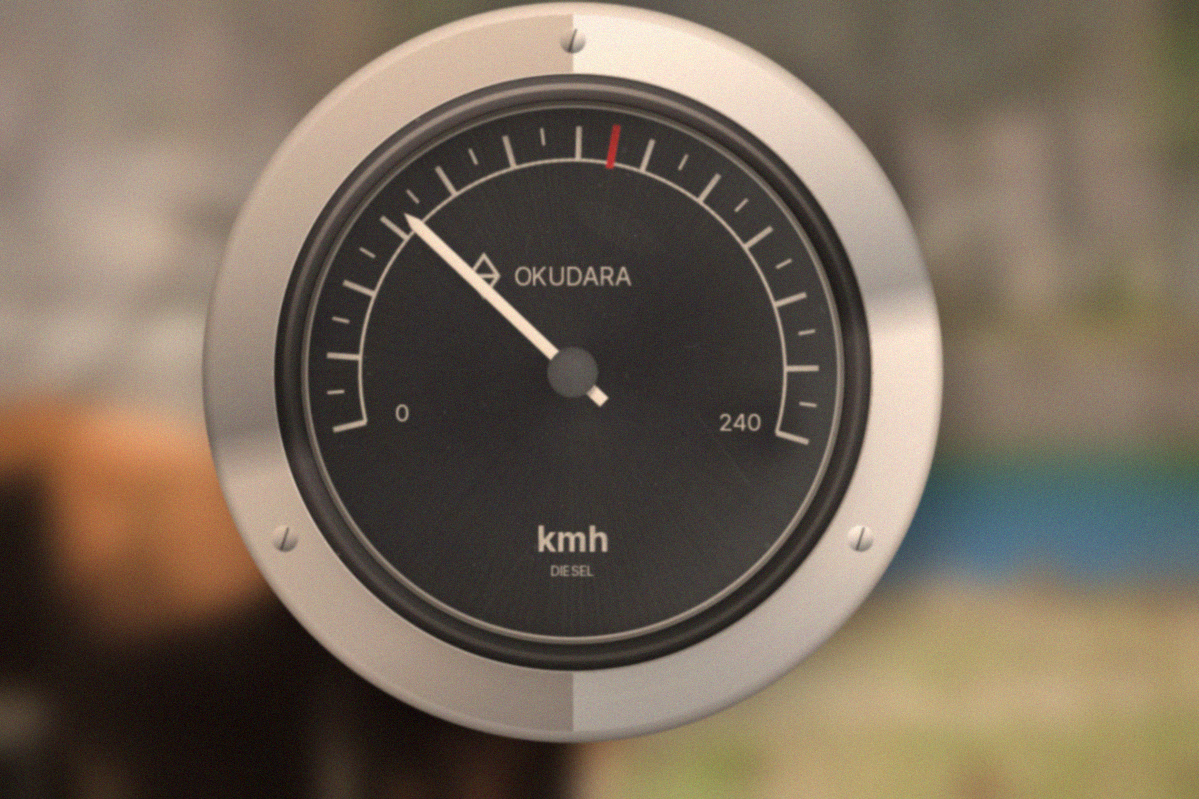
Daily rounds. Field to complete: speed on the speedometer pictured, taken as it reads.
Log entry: 65 km/h
